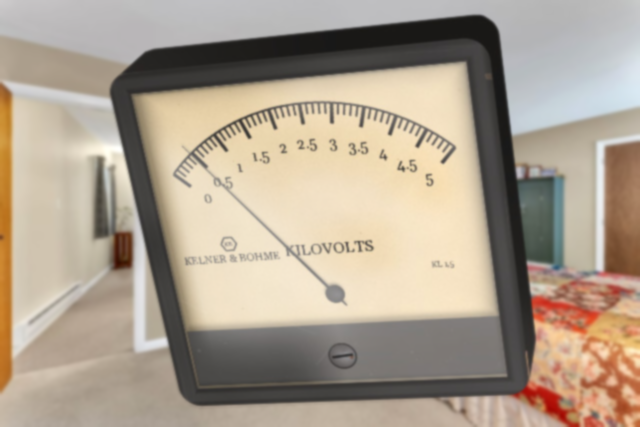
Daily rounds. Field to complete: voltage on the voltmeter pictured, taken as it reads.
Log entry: 0.5 kV
